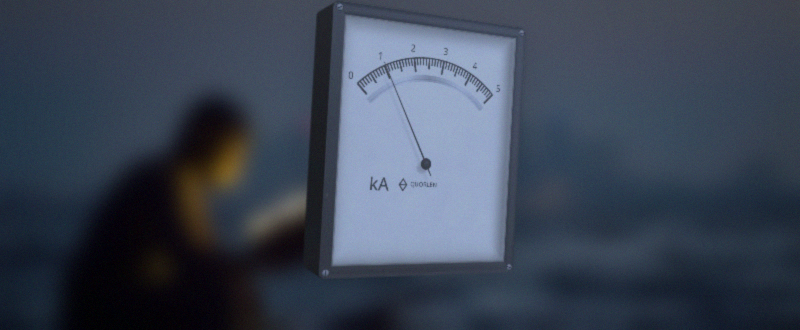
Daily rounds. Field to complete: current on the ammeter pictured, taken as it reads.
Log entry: 1 kA
